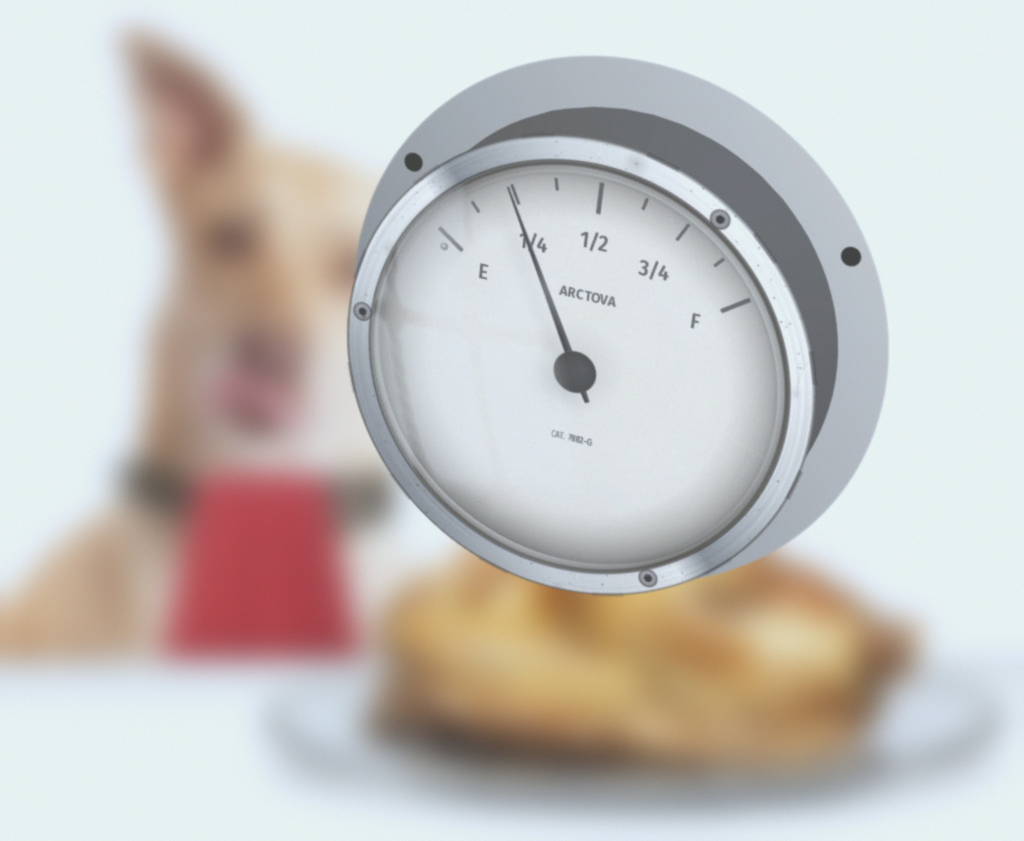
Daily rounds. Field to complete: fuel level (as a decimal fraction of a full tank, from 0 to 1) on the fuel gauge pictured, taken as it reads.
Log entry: 0.25
